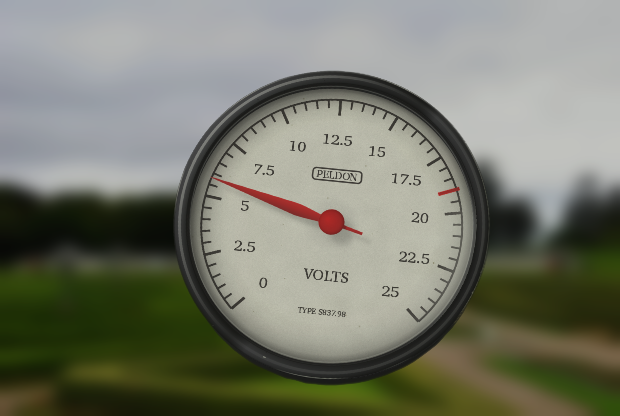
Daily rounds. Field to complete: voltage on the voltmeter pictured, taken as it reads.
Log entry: 5.75 V
